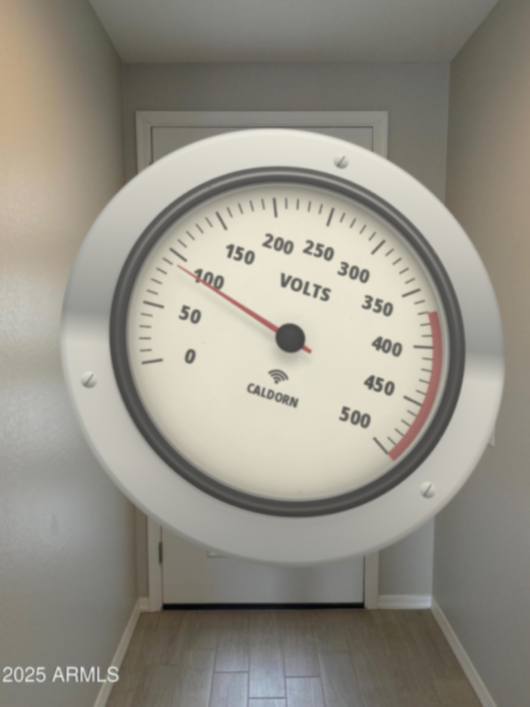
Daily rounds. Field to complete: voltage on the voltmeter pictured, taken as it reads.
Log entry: 90 V
